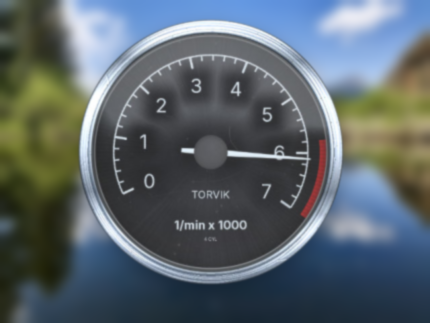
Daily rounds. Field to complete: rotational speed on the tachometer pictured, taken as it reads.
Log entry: 6100 rpm
